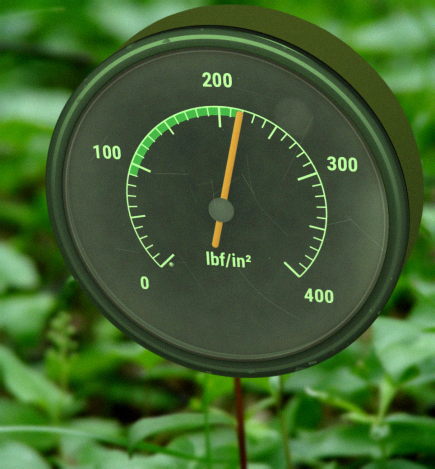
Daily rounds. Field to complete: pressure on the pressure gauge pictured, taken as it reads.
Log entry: 220 psi
